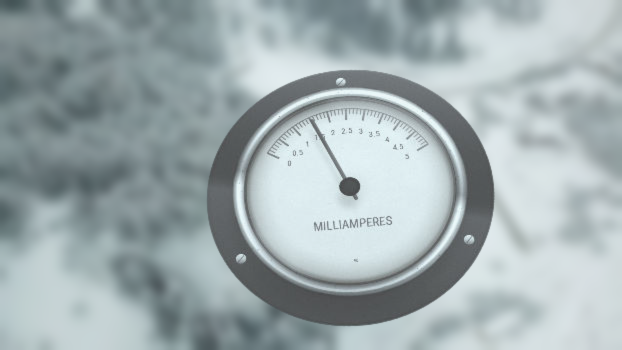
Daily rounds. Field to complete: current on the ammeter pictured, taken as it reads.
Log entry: 1.5 mA
